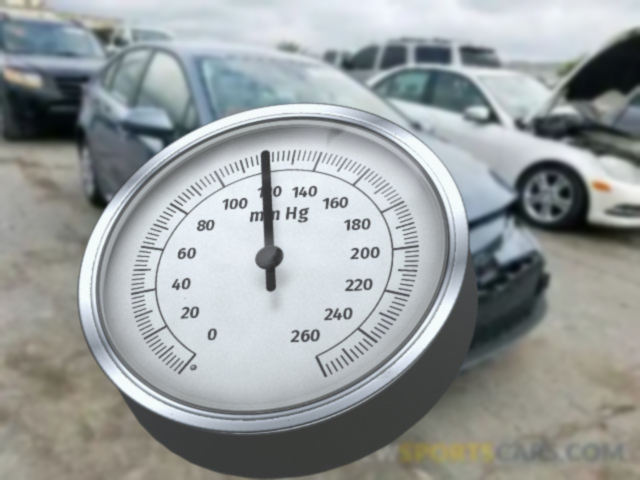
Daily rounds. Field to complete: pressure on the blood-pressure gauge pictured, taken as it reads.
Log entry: 120 mmHg
